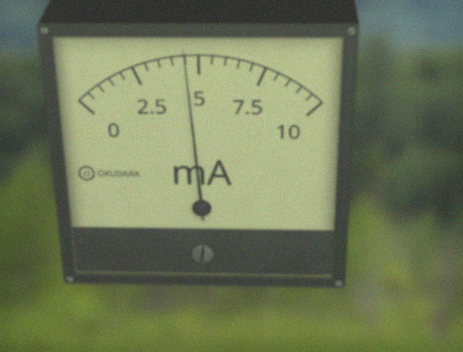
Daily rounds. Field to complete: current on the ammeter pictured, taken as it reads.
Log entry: 4.5 mA
